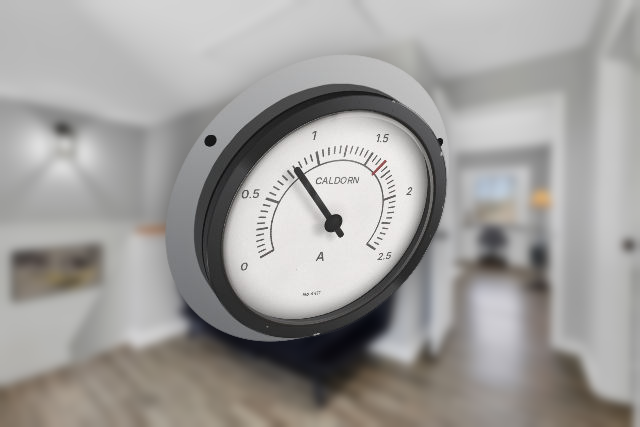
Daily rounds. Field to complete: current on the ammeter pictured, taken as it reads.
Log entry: 0.8 A
